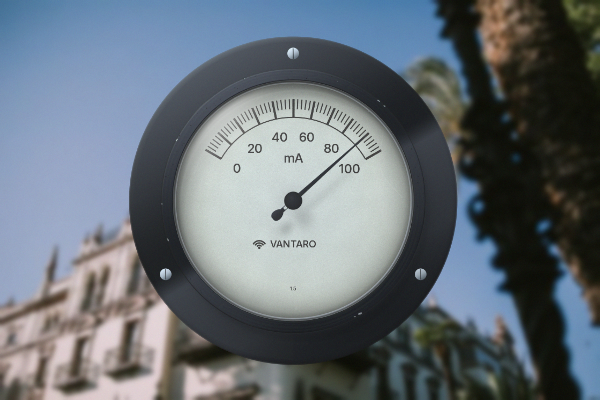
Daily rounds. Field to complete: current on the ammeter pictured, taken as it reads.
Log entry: 90 mA
